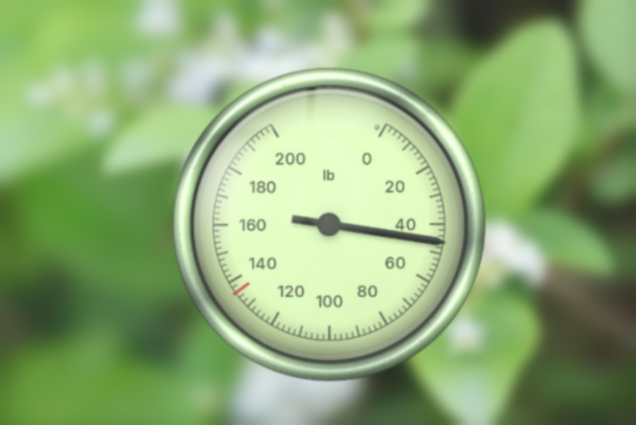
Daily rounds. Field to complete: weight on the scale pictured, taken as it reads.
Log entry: 46 lb
